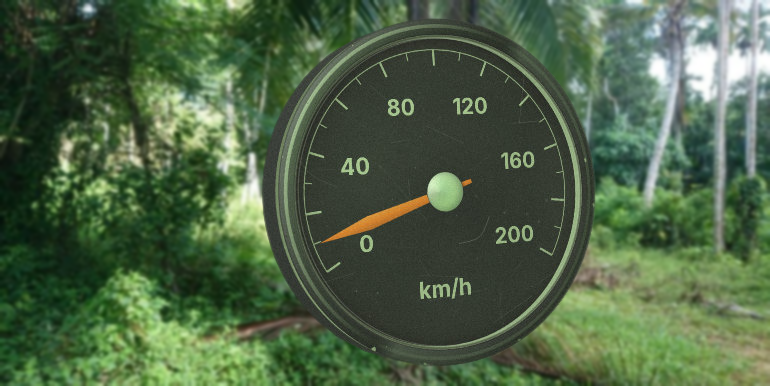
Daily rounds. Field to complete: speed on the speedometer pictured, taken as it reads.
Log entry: 10 km/h
